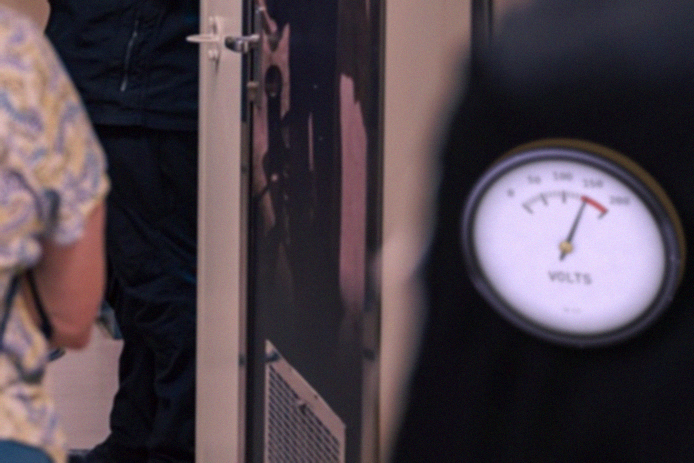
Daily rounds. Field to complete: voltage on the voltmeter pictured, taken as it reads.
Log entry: 150 V
